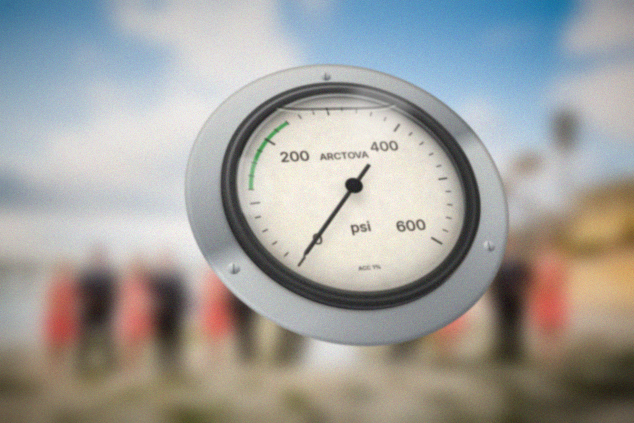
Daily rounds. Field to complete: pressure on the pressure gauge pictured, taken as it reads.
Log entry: 0 psi
